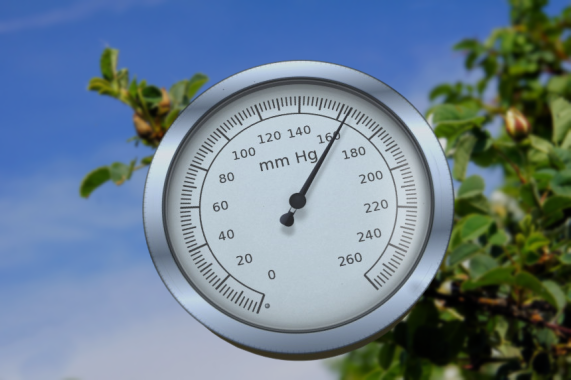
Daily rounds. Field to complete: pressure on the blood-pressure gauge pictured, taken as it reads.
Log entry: 164 mmHg
